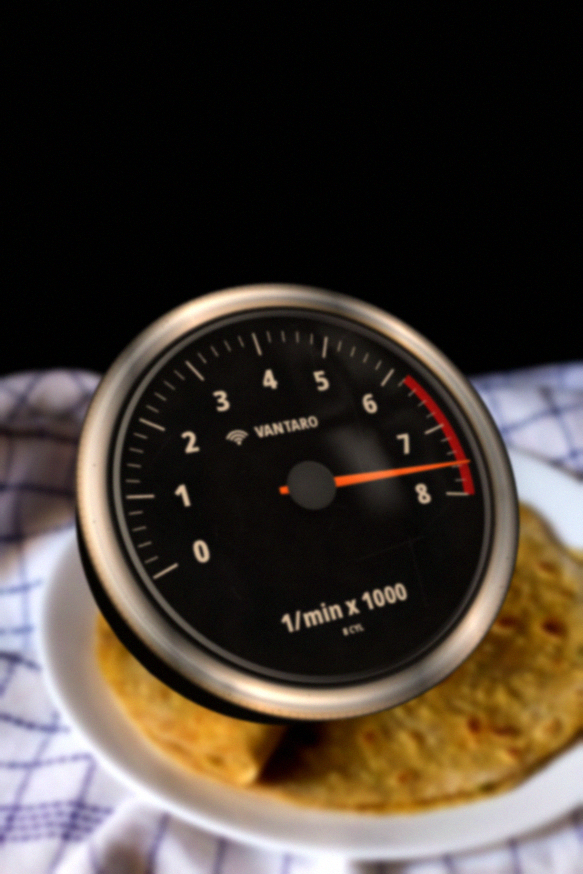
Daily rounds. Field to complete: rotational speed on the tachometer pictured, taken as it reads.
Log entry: 7600 rpm
